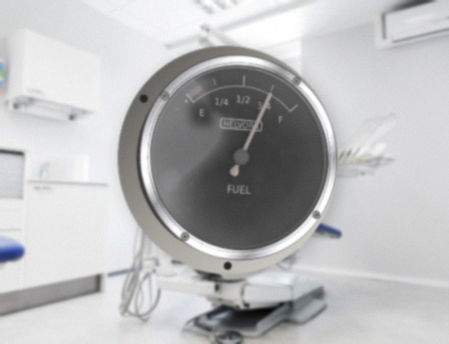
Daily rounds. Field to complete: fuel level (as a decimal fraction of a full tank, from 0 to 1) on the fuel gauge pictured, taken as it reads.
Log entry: 0.75
